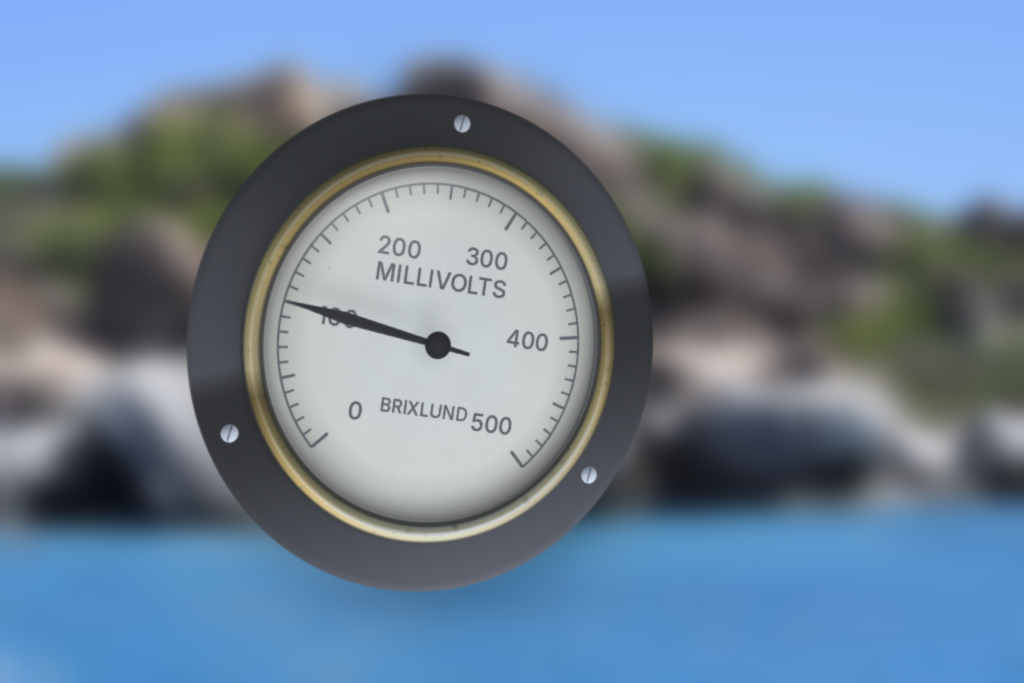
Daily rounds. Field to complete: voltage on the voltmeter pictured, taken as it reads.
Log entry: 100 mV
